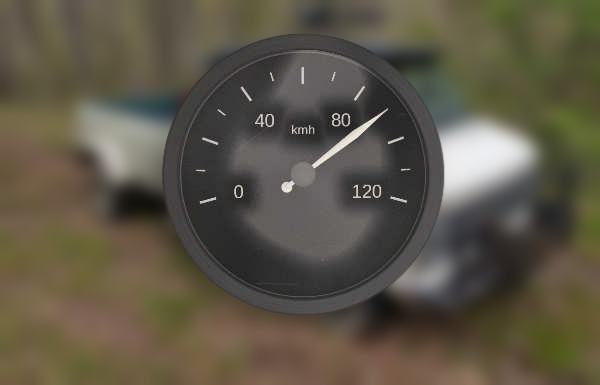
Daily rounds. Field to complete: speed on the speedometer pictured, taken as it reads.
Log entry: 90 km/h
